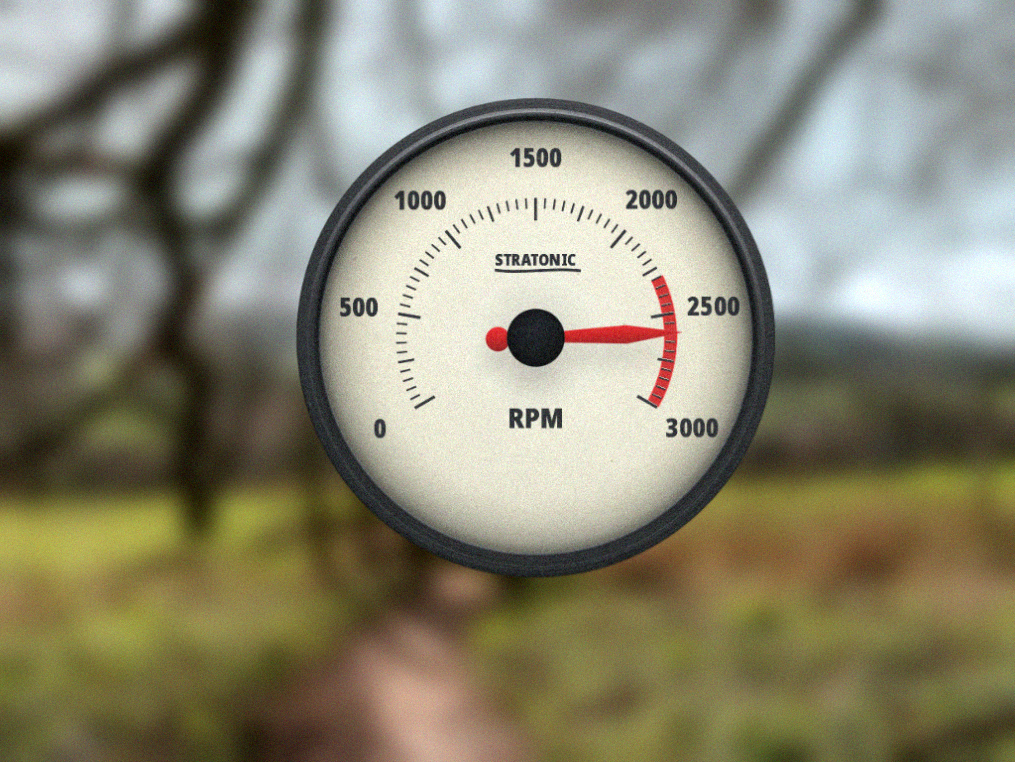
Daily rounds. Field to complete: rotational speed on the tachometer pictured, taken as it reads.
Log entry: 2600 rpm
